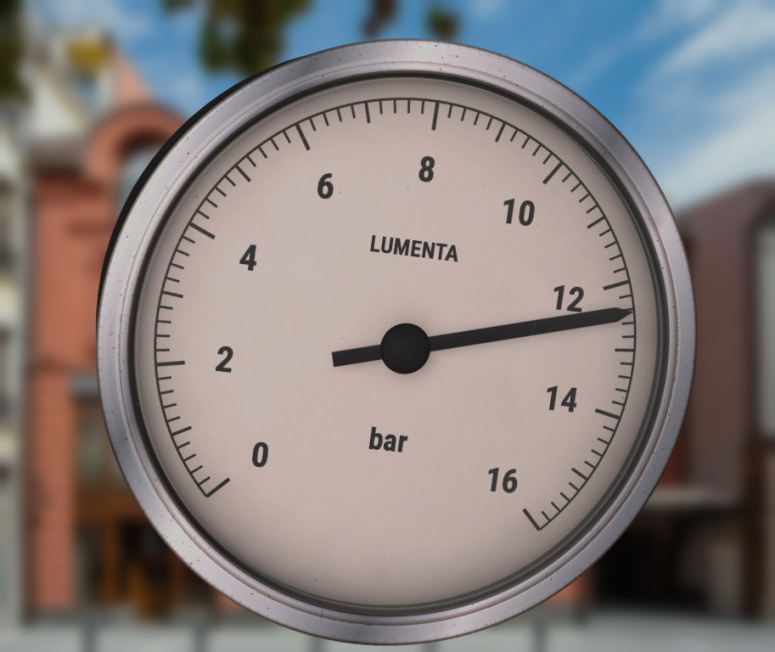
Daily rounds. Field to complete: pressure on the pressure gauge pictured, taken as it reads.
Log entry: 12.4 bar
